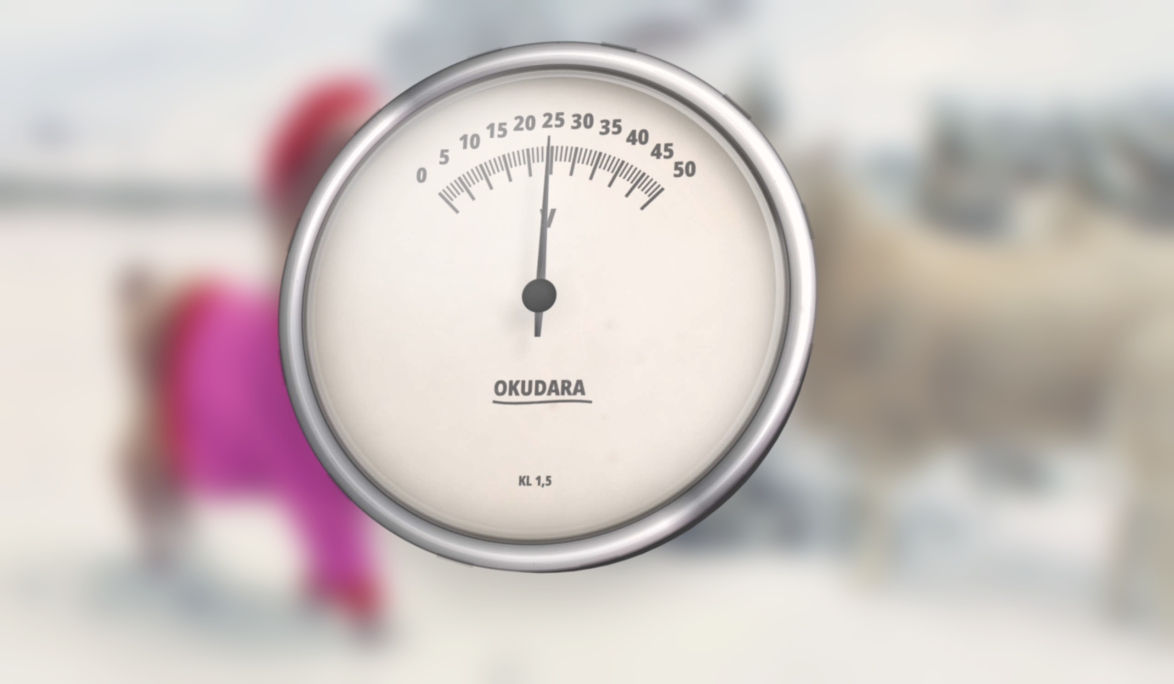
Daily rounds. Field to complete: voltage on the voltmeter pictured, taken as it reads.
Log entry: 25 V
